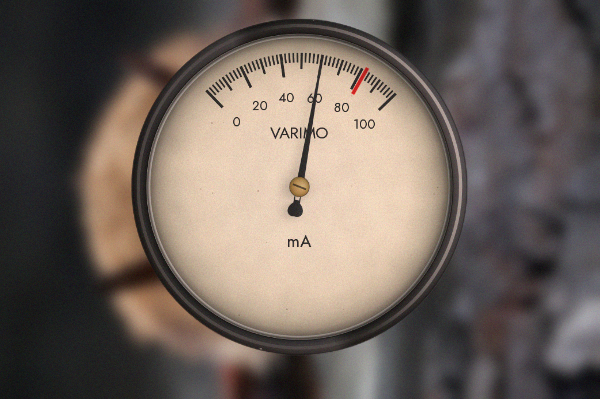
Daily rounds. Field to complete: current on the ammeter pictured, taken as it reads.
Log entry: 60 mA
